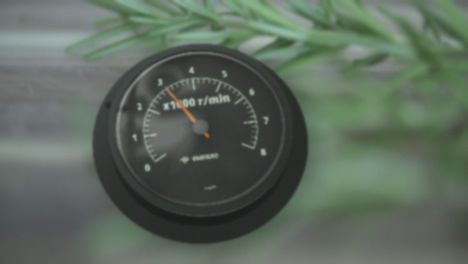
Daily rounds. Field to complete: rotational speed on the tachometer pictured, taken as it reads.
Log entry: 3000 rpm
